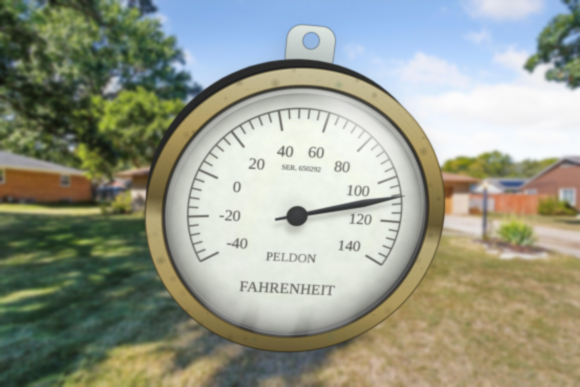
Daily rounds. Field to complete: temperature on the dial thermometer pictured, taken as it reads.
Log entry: 108 °F
